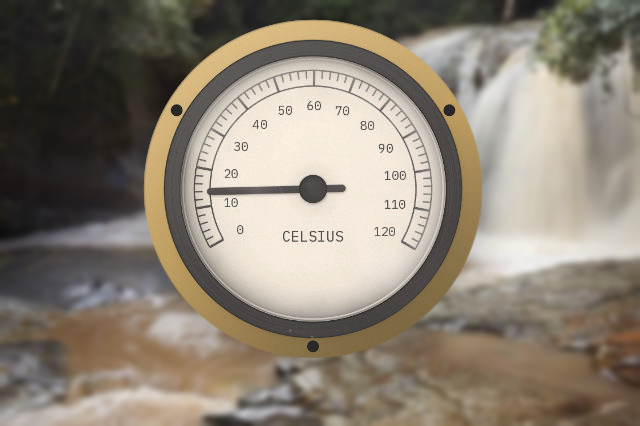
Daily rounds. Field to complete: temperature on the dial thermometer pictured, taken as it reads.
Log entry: 14 °C
